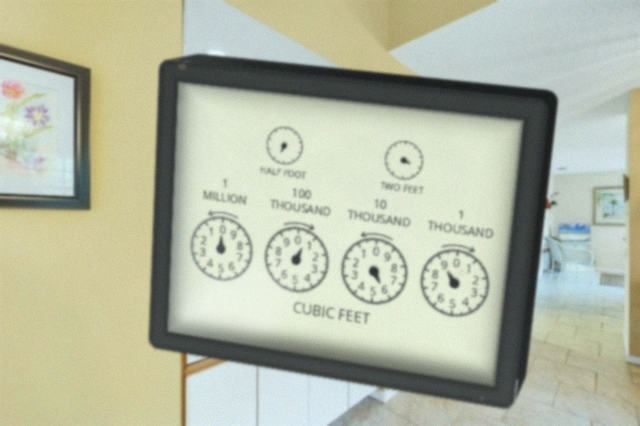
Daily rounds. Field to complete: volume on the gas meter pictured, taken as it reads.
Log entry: 5900 ft³
